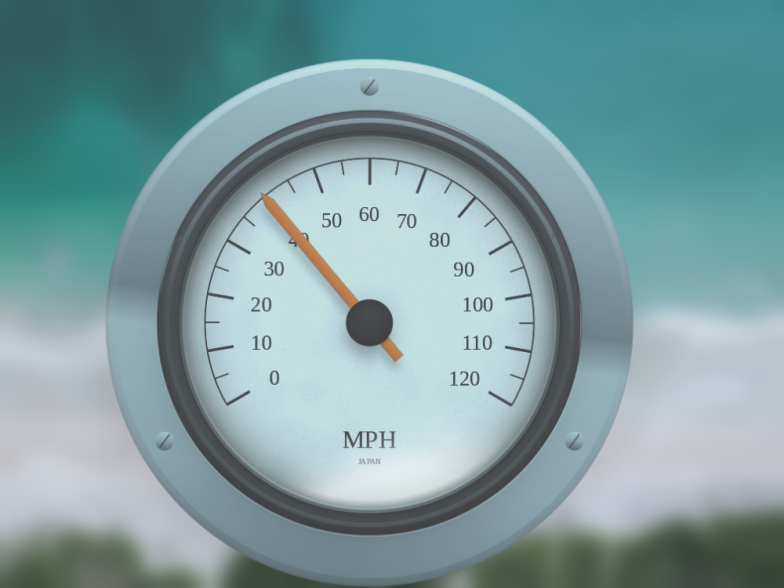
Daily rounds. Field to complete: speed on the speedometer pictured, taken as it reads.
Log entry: 40 mph
